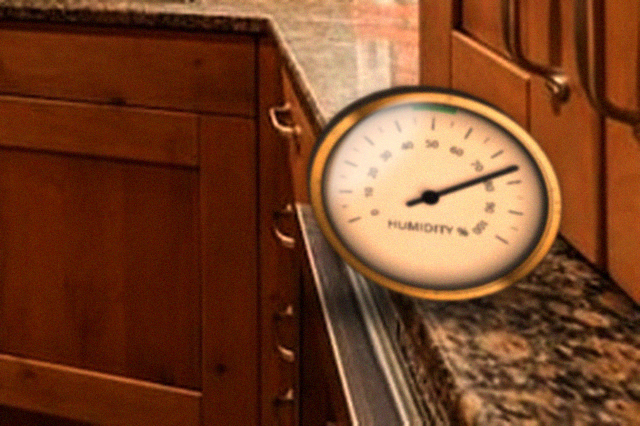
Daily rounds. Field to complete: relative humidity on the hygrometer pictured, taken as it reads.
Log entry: 75 %
